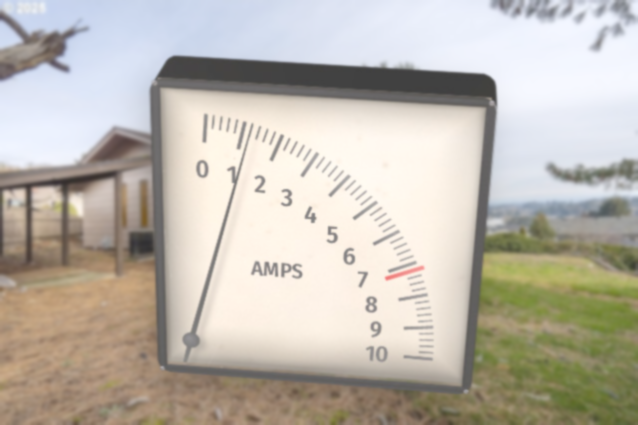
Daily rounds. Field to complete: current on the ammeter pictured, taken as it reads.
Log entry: 1.2 A
